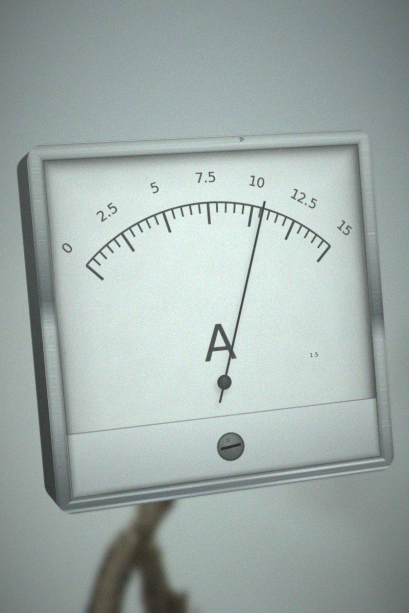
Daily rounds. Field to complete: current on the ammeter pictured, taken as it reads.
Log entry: 10.5 A
